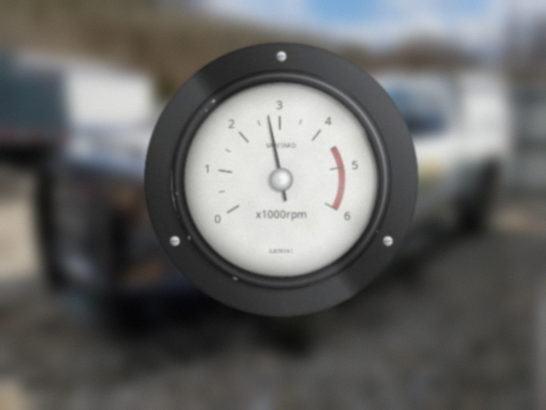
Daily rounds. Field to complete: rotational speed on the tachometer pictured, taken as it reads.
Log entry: 2750 rpm
